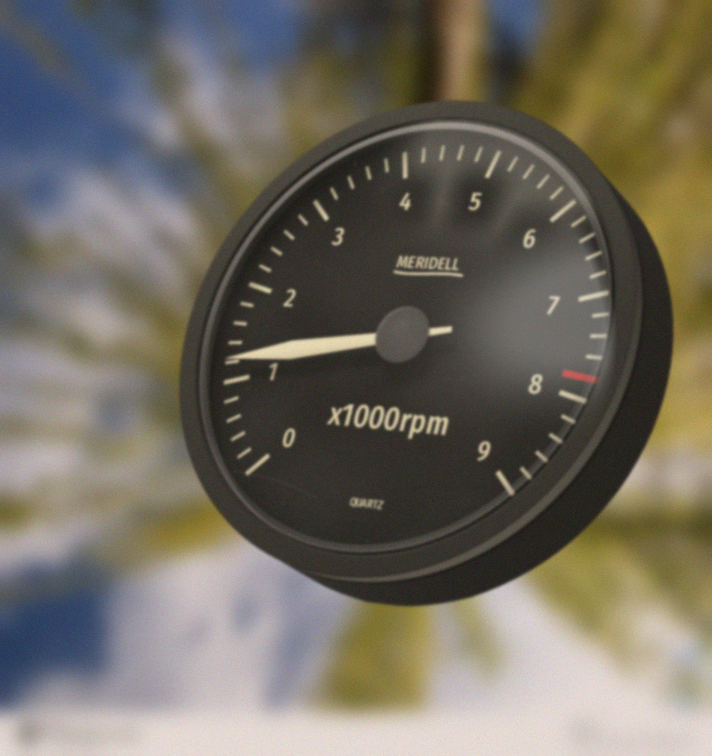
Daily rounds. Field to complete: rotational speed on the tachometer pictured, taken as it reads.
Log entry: 1200 rpm
